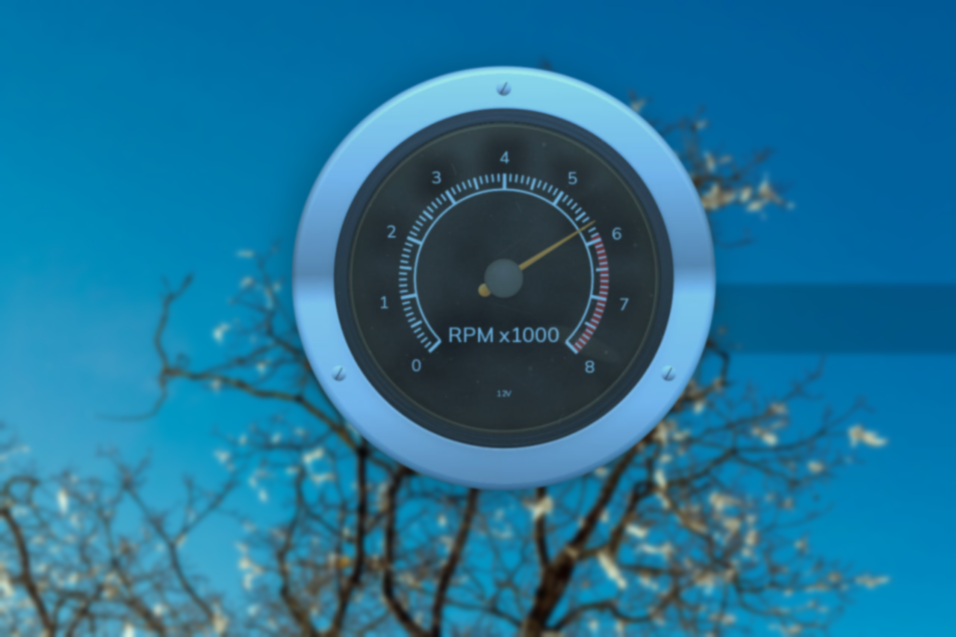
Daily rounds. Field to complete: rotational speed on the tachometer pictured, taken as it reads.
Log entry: 5700 rpm
